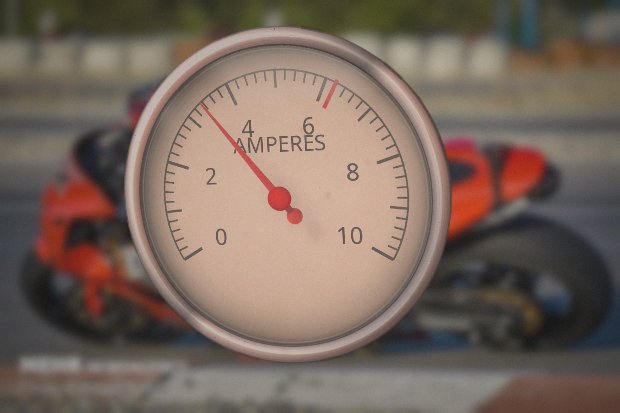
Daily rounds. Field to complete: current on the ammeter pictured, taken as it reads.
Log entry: 3.4 A
